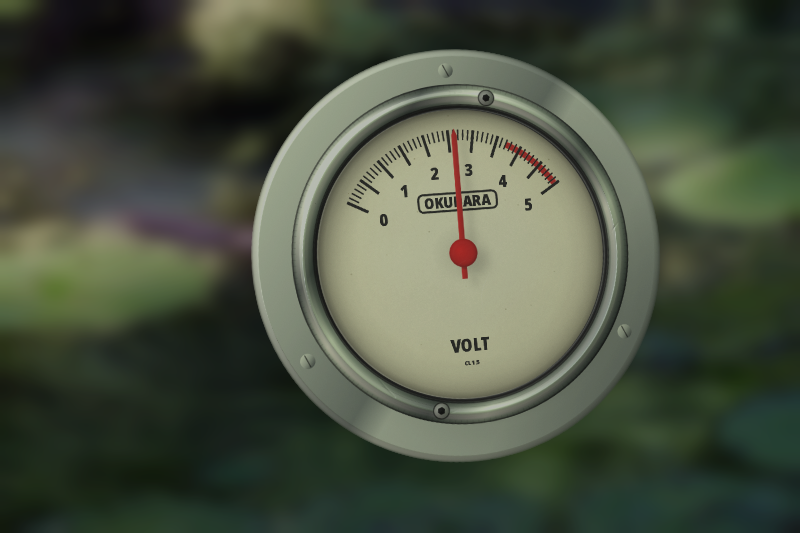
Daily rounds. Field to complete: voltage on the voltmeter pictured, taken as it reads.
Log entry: 2.6 V
